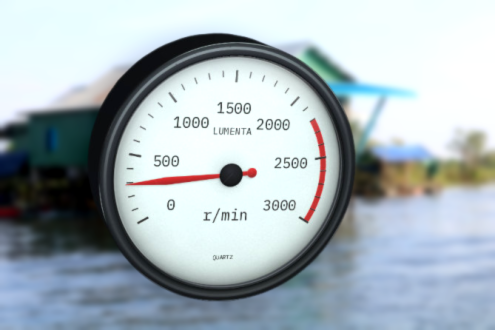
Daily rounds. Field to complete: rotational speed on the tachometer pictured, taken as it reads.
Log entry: 300 rpm
